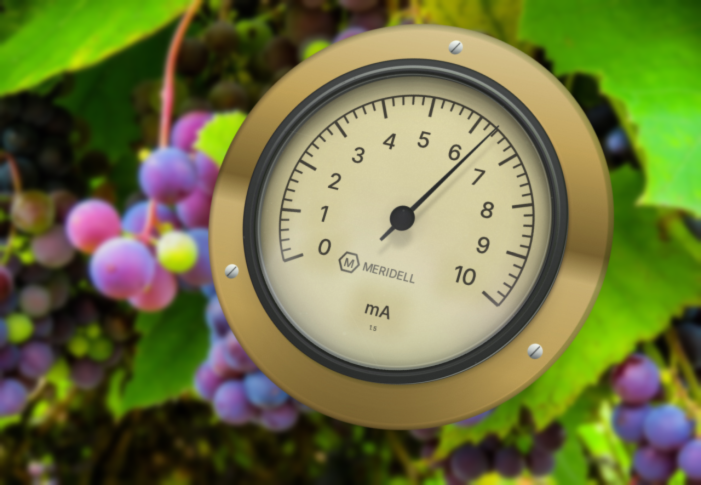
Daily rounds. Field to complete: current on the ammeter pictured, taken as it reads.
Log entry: 6.4 mA
